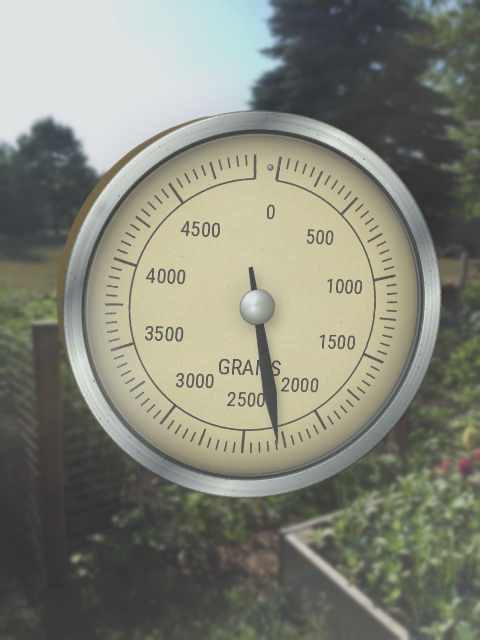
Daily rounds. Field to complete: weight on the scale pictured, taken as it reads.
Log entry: 2300 g
